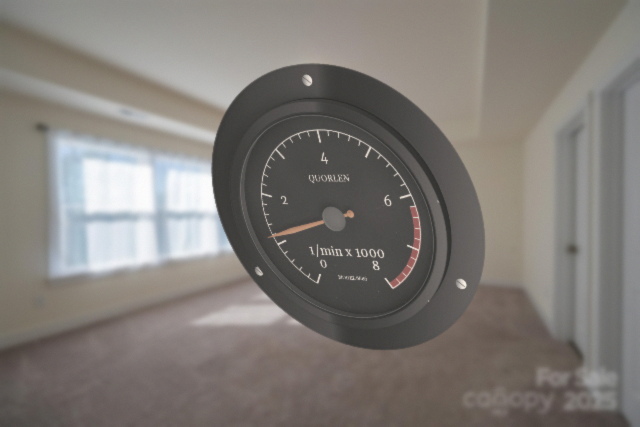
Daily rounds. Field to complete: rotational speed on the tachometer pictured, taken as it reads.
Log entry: 1200 rpm
